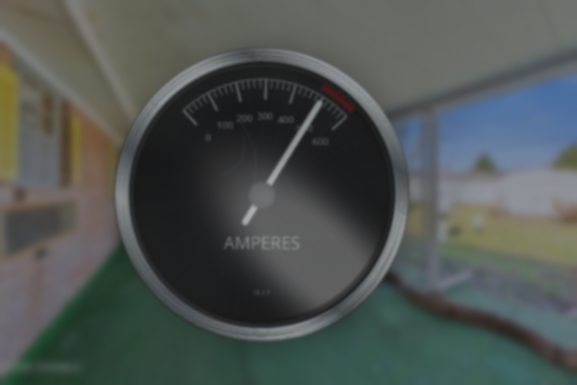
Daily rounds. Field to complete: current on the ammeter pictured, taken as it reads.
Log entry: 500 A
